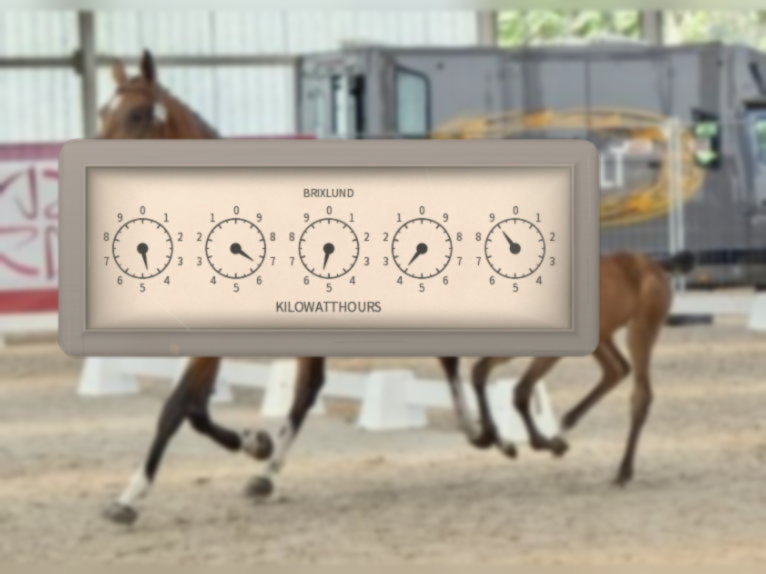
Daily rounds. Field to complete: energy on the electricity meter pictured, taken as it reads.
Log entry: 46539 kWh
